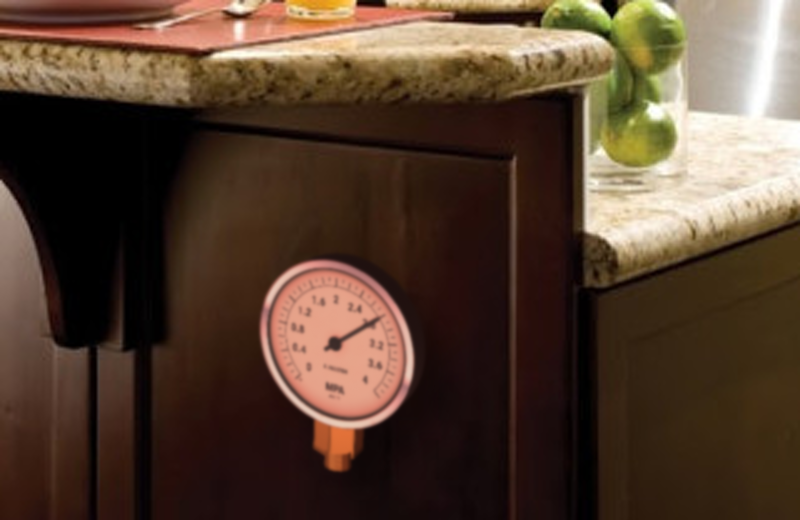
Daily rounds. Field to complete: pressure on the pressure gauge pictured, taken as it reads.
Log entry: 2.8 MPa
